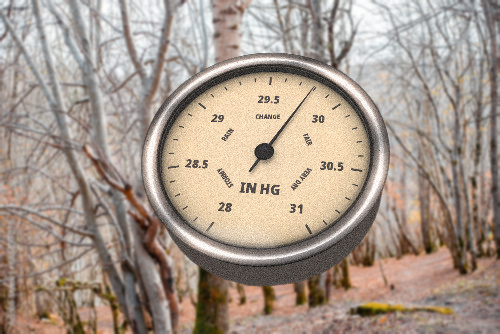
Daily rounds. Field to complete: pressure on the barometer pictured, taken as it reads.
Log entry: 29.8 inHg
